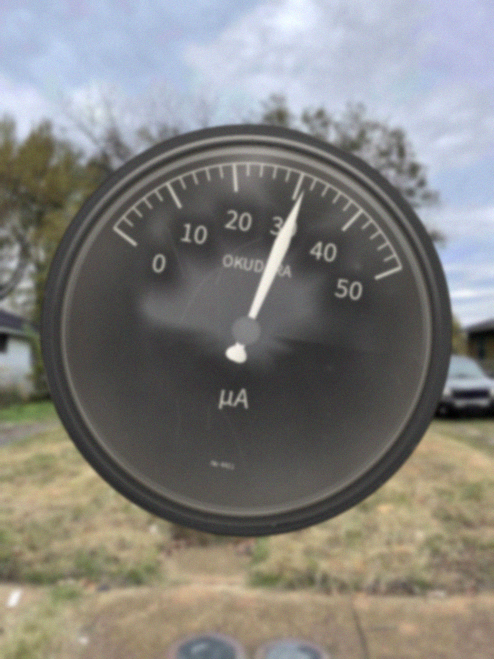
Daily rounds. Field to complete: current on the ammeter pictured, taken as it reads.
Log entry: 31 µA
